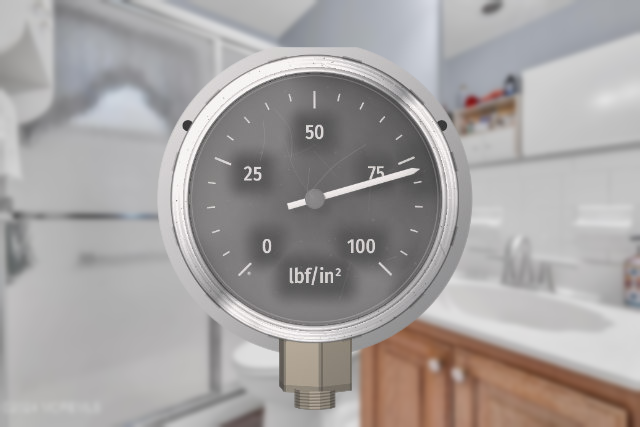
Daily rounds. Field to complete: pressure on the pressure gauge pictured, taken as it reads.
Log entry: 77.5 psi
